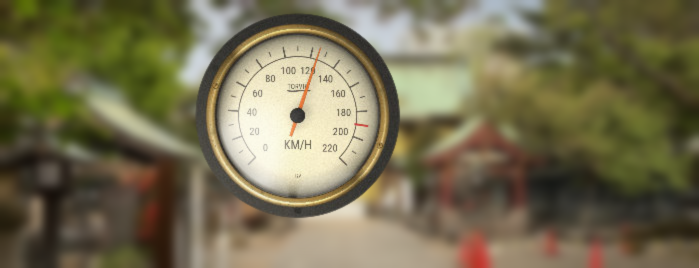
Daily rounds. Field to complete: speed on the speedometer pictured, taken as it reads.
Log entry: 125 km/h
